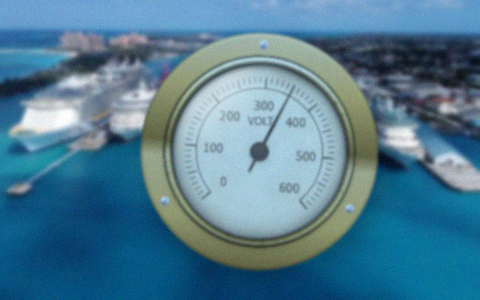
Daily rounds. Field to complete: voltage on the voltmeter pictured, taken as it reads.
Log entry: 350 V
